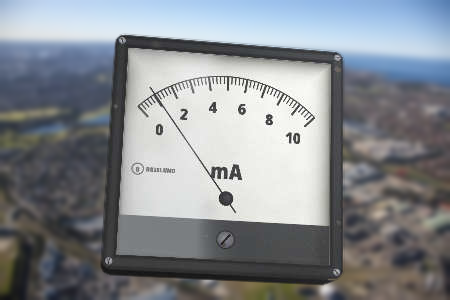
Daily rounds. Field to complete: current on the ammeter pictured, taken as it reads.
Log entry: 1 mA
